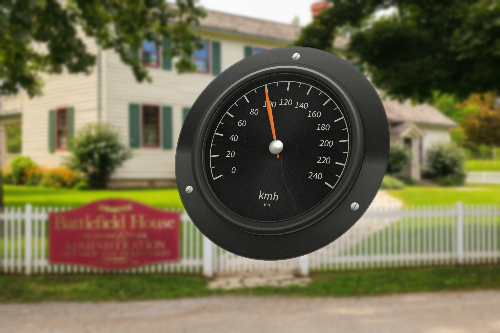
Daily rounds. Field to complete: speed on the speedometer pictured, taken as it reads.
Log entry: 100 km/h
